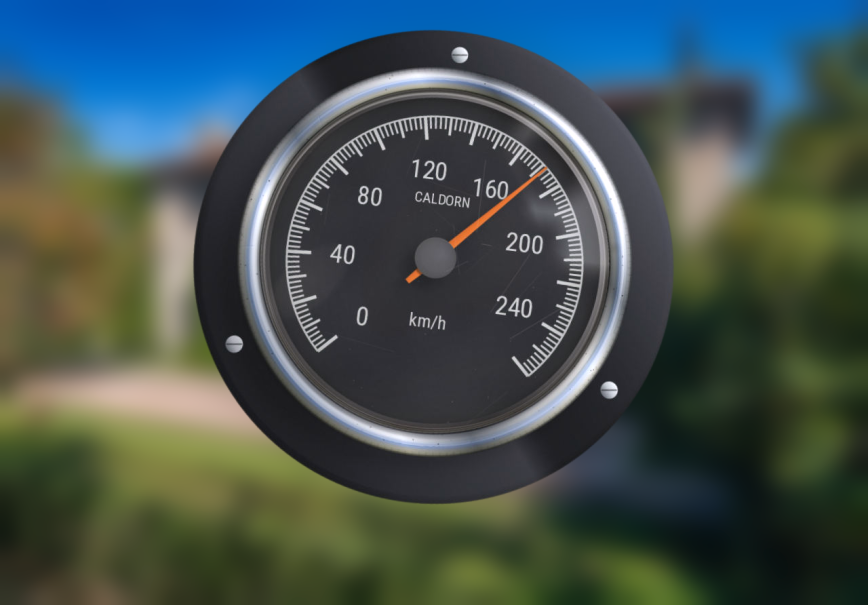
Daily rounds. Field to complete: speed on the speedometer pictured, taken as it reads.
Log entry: 172 km/h
